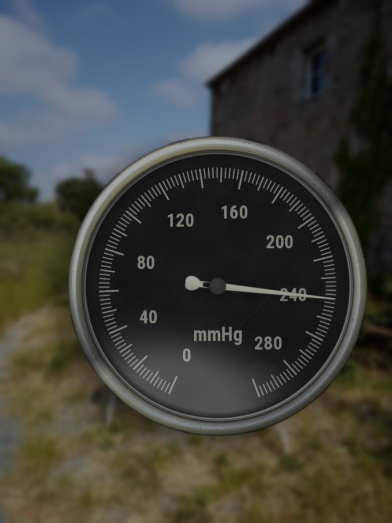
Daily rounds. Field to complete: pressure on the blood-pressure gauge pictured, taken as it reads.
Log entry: 240 mmHg
